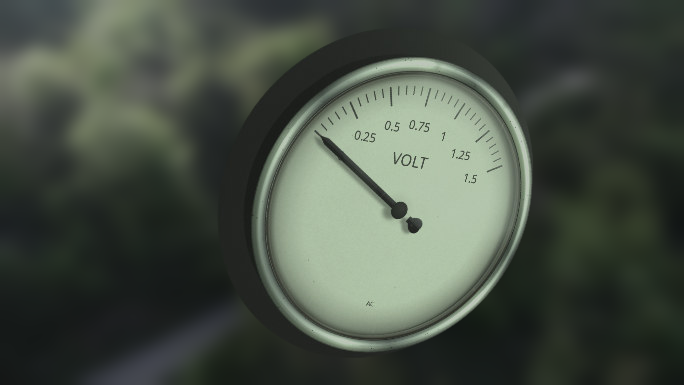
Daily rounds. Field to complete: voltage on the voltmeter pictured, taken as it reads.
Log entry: 0 V
